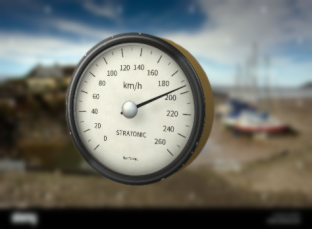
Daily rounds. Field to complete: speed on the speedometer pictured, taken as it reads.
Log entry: 195 km/h
